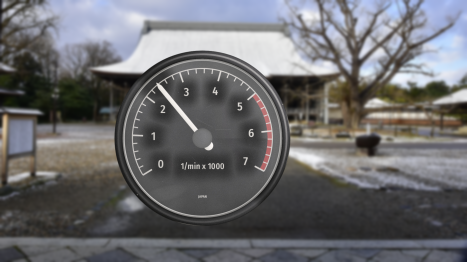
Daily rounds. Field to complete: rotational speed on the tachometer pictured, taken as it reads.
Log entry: 2400 rpm
